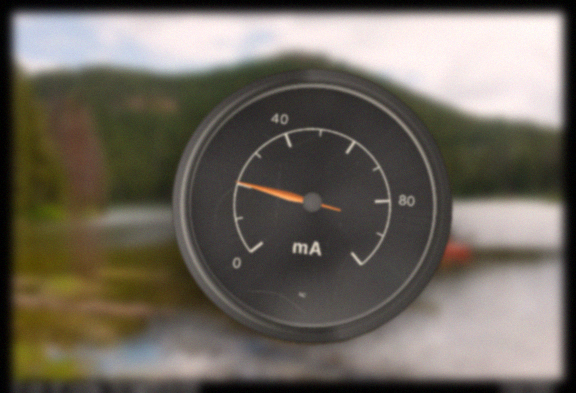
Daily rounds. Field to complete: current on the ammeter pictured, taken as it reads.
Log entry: 20 mA
